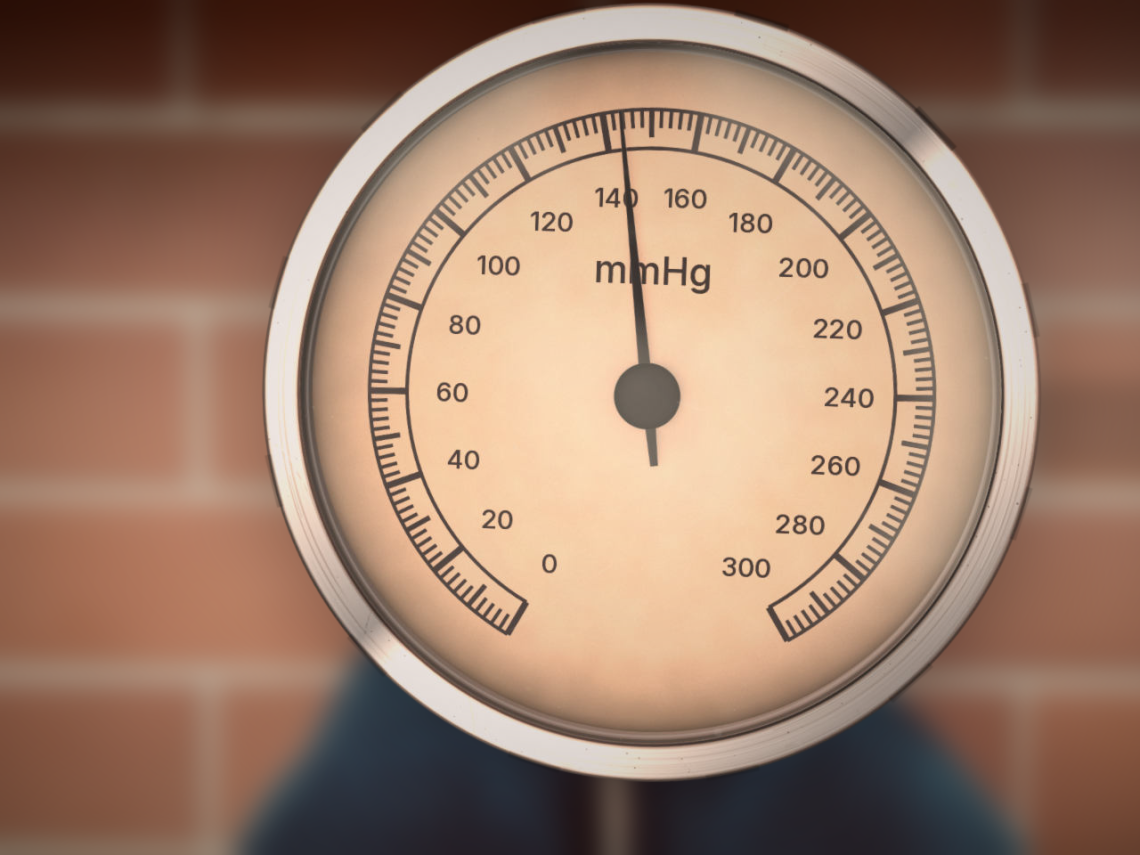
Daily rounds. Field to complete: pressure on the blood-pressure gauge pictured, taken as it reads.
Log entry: 144 mmHg
